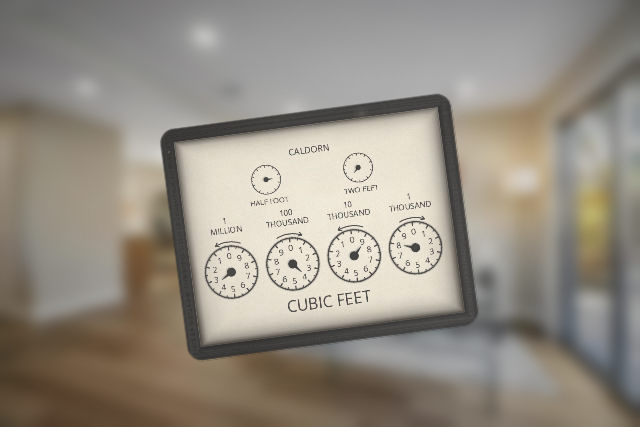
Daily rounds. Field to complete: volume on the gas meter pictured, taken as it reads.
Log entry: 338800 ft³
